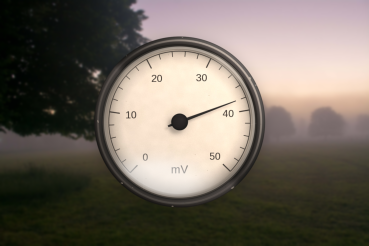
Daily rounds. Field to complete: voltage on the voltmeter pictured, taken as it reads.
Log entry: 38 mV
